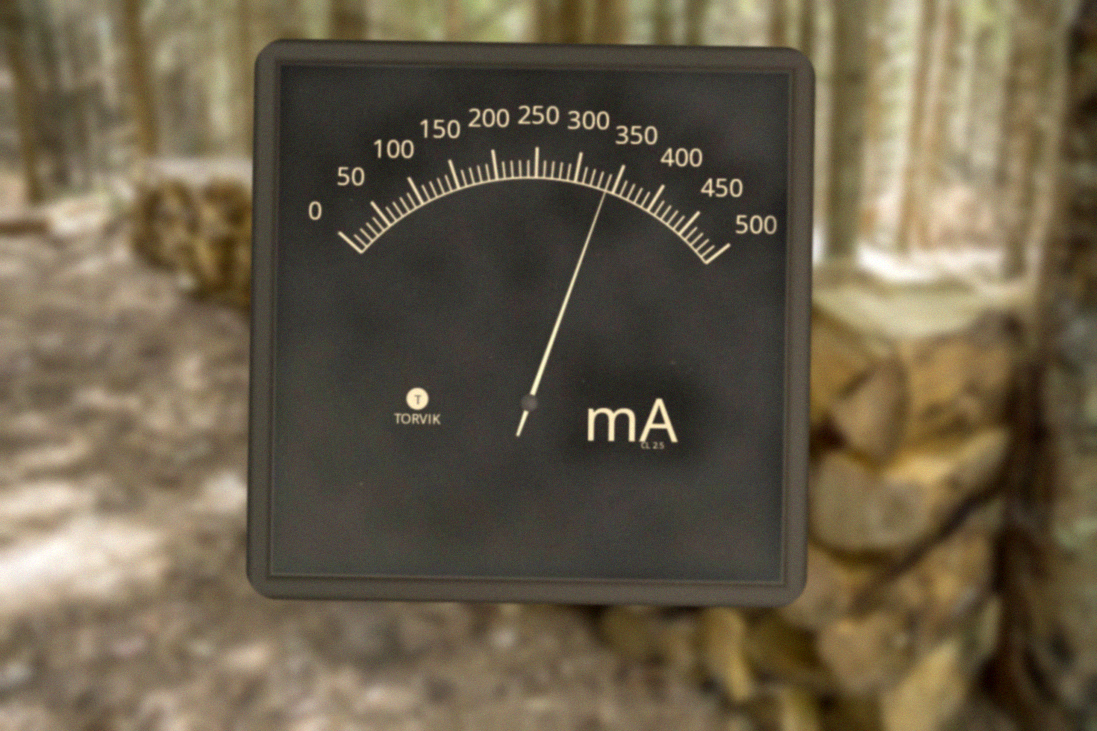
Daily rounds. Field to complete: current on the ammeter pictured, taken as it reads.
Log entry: 340 mA
